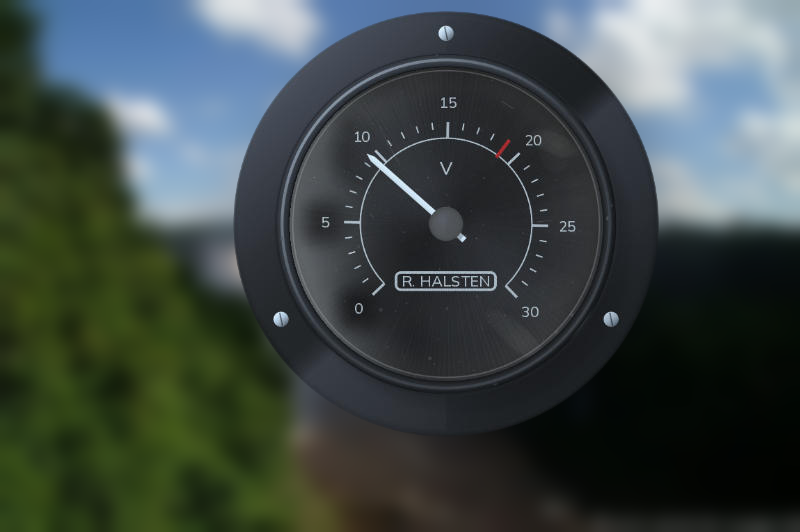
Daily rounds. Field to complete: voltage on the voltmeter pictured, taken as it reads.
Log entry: 9.5 V
